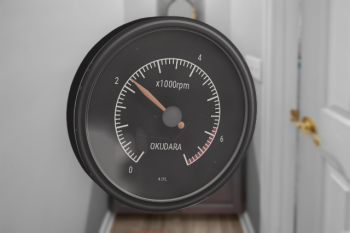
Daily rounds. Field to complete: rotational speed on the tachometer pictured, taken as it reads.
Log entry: 2200 rpm
